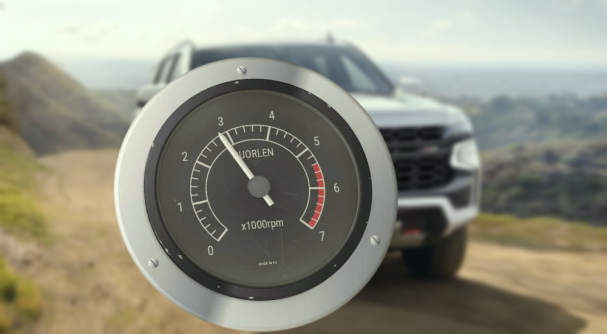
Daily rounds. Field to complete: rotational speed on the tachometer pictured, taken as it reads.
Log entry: 2800 rpm
